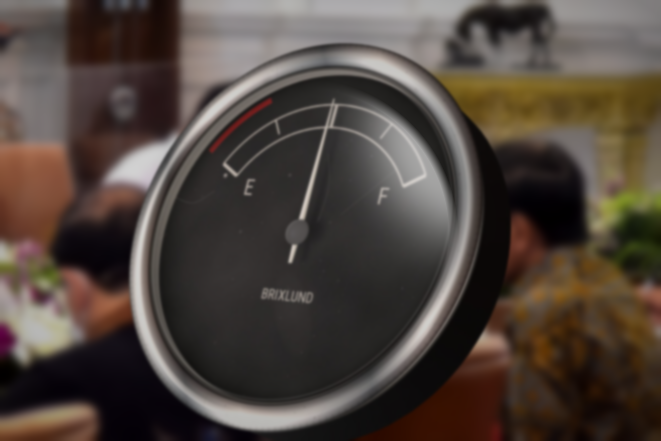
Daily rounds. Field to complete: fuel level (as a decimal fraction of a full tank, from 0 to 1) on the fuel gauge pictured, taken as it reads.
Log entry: 0.5
